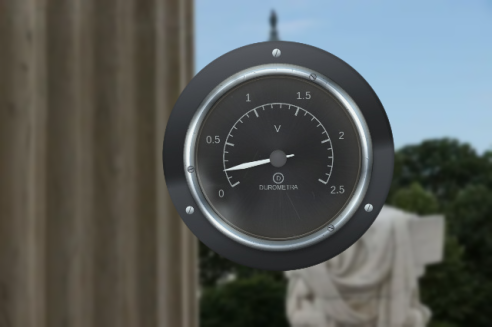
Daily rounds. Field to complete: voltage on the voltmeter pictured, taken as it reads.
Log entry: 0.2 V
